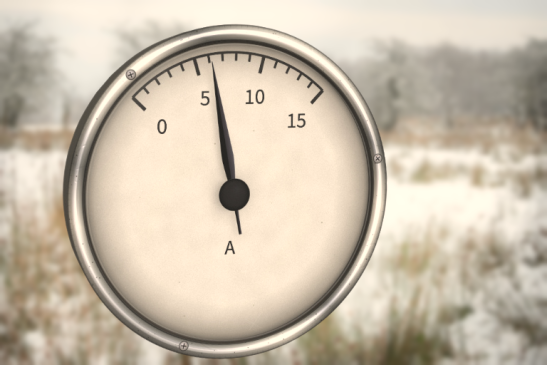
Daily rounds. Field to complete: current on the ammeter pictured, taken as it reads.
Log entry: 6 A
